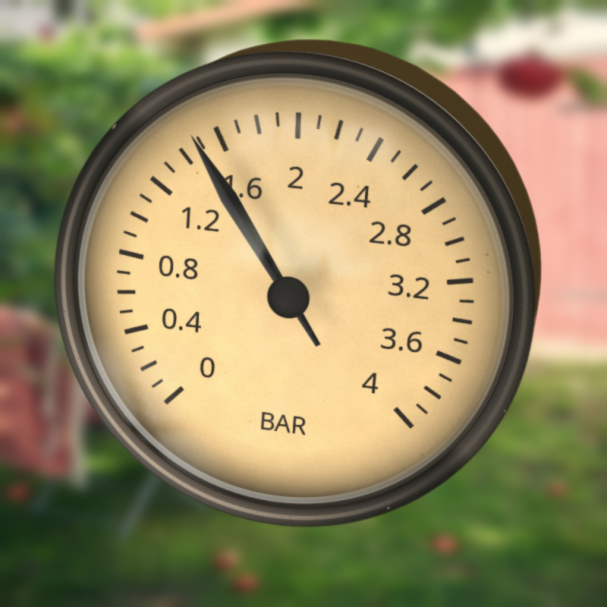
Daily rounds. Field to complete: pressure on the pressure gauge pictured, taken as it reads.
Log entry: 1.5 bar
